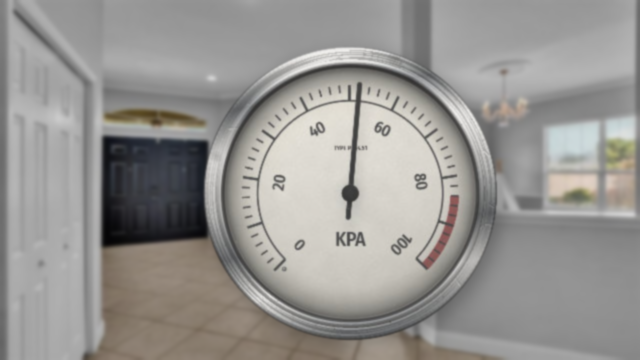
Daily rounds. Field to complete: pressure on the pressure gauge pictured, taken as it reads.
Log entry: 52 kPa
